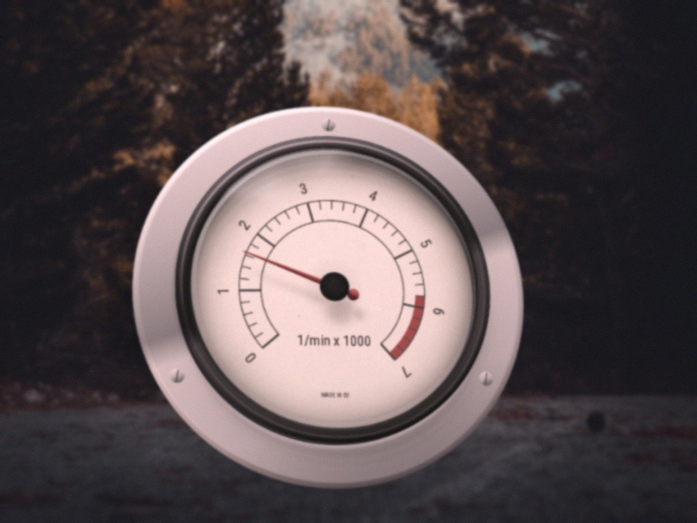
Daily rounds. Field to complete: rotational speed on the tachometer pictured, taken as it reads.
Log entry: 1600 rpm
